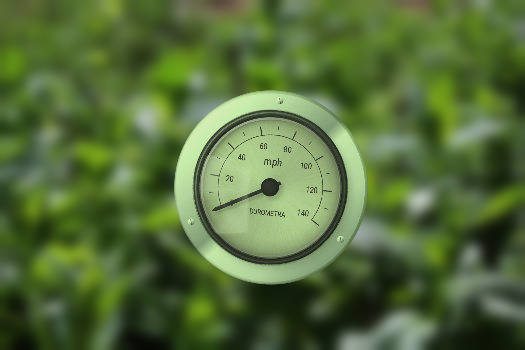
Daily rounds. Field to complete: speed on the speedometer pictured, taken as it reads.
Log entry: 0 mph
